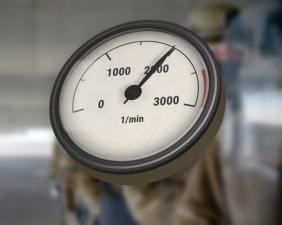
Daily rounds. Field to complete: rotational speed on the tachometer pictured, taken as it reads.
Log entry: 2000 rpm
